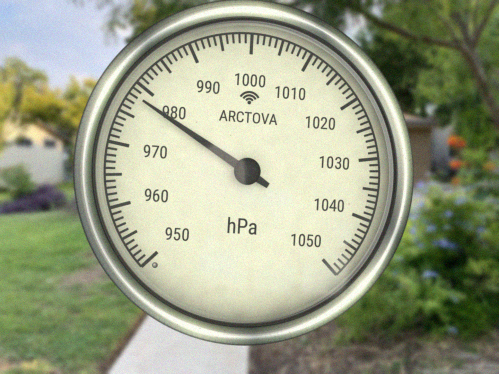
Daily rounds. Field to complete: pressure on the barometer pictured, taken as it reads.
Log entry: 978 hPa
